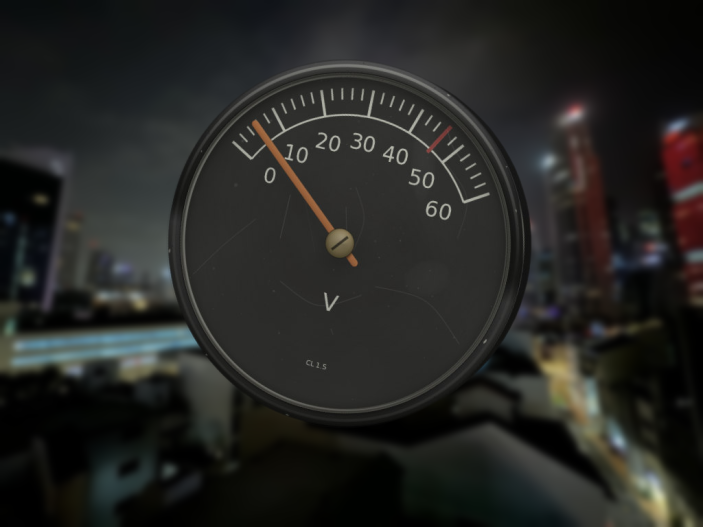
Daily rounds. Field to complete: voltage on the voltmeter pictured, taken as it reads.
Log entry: 6 V
